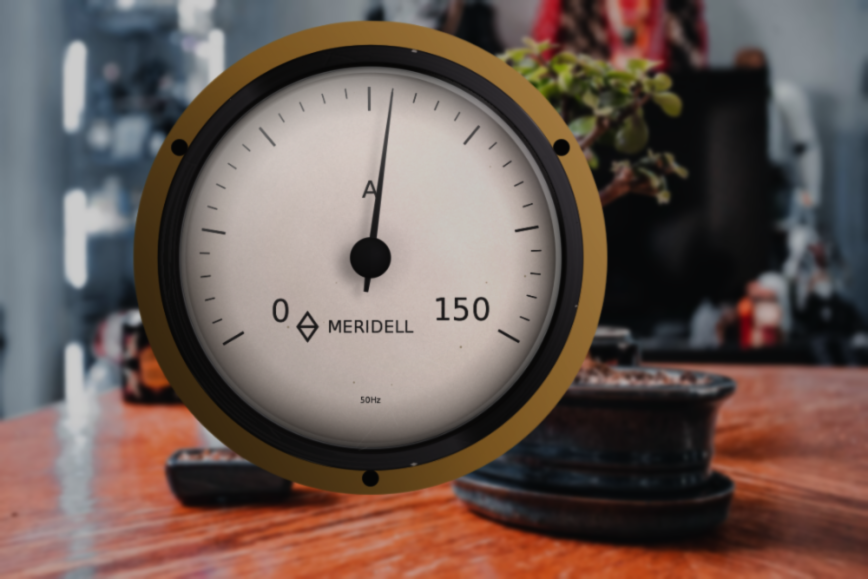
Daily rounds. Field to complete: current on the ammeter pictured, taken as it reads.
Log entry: 80 A
